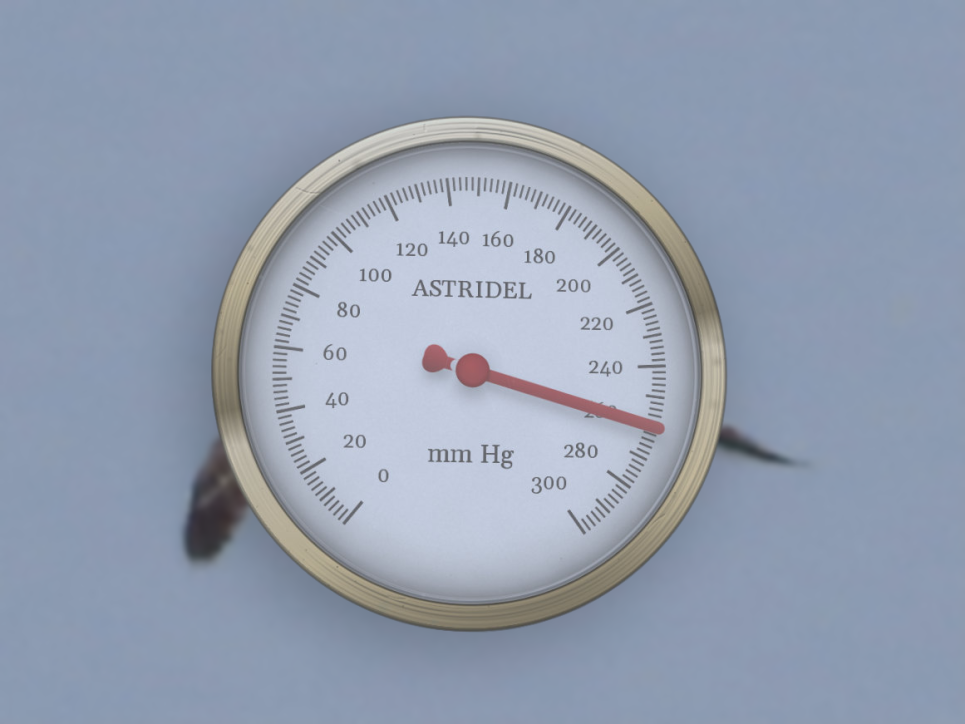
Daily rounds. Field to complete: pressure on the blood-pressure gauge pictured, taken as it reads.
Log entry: 260 mmHg
